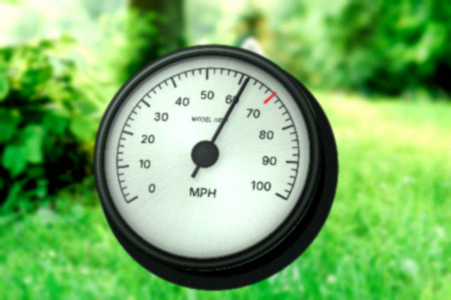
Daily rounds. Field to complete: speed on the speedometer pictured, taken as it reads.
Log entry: 62 mph
